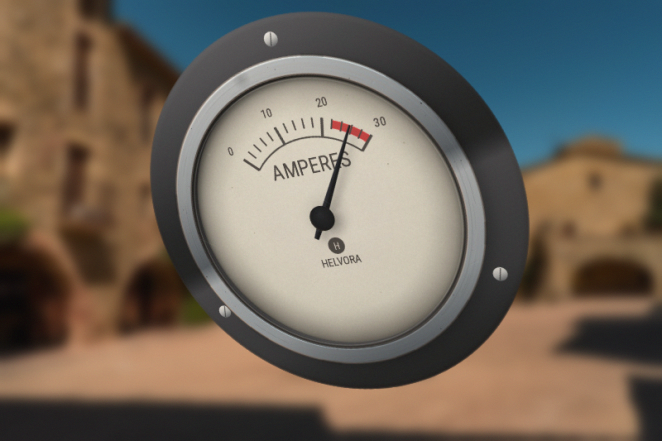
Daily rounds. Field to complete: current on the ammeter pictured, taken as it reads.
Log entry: 26 A
